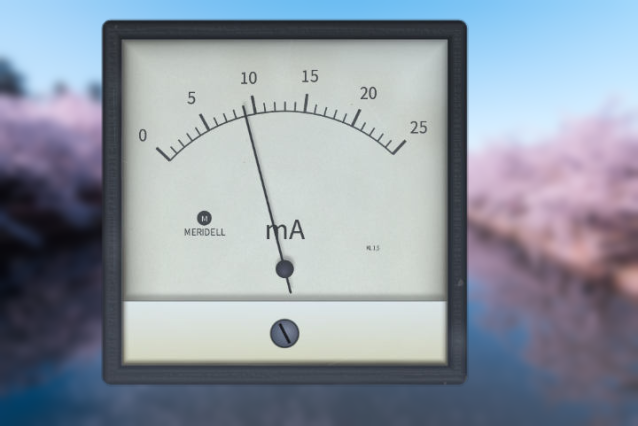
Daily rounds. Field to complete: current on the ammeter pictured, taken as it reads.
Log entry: 9 mA
